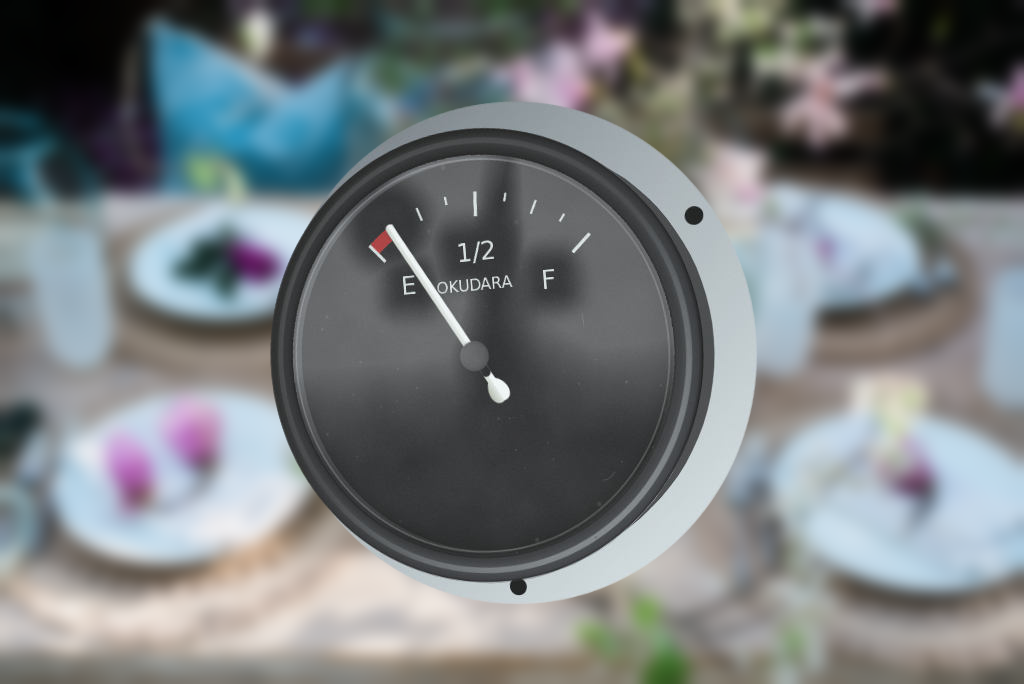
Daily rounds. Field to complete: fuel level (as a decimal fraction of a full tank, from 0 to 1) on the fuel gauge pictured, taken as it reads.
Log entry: 0.125
